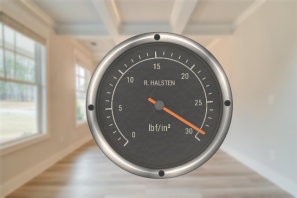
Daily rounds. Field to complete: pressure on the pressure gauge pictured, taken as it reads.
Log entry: 29 psi
